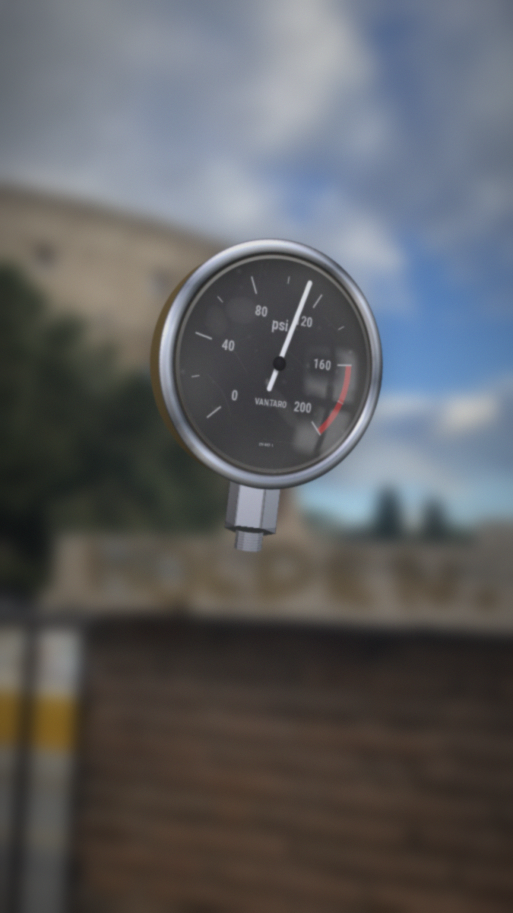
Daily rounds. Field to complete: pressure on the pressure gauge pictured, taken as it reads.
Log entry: 110 psi
